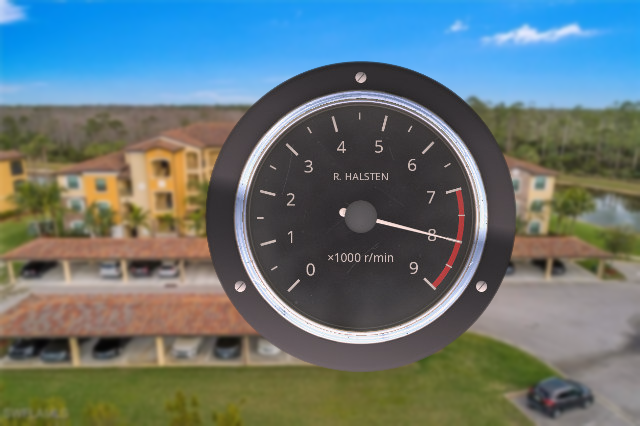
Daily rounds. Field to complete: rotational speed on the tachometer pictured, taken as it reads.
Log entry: 8000 rpm
